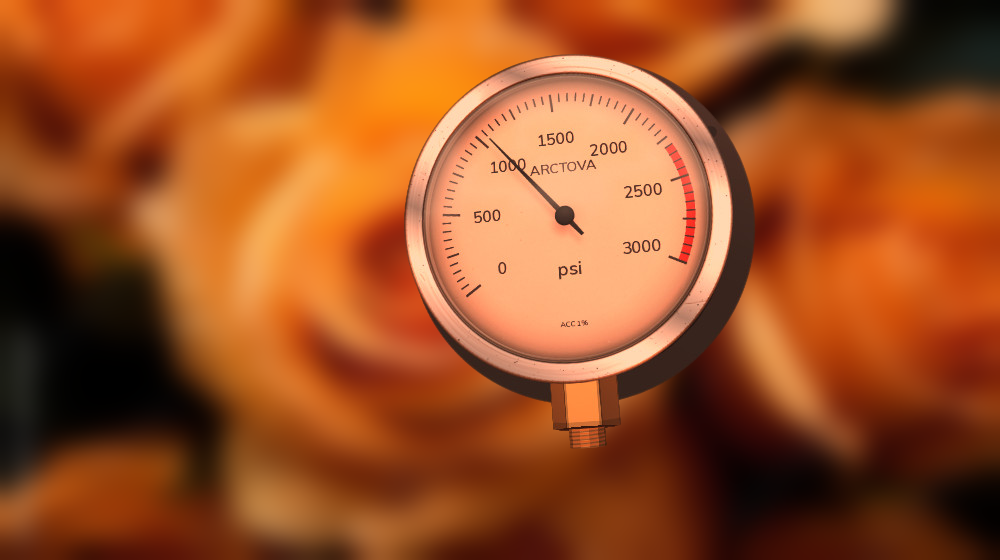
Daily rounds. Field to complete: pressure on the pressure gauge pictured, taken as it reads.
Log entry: 1050 psi
